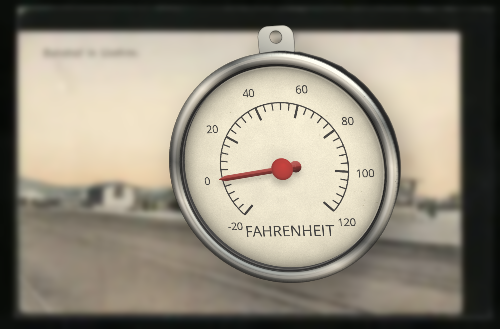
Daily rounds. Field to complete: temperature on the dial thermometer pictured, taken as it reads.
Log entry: 0 °F
